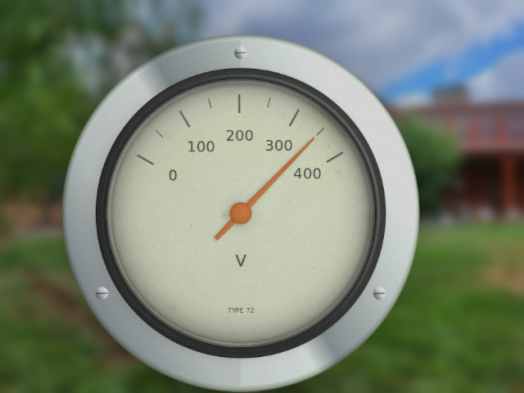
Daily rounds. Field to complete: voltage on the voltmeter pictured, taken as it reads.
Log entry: 350 V
